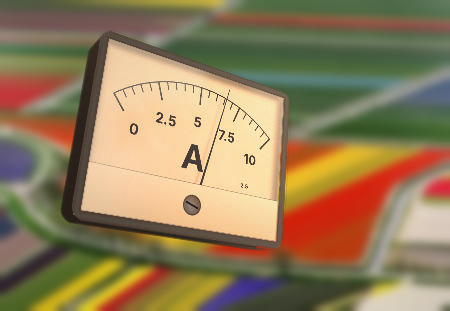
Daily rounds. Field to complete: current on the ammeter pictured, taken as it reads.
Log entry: 6.5 A
